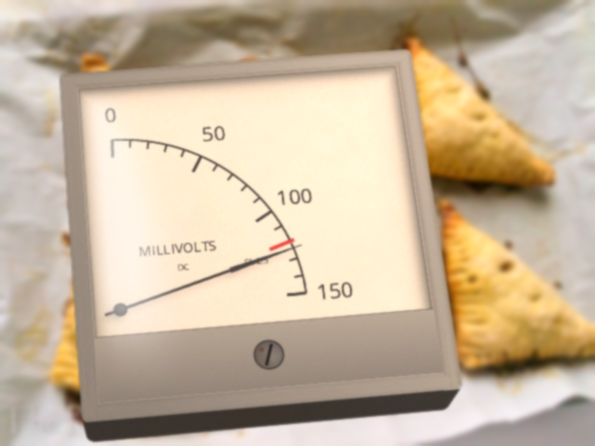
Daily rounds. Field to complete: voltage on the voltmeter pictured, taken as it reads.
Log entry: 125 mV
